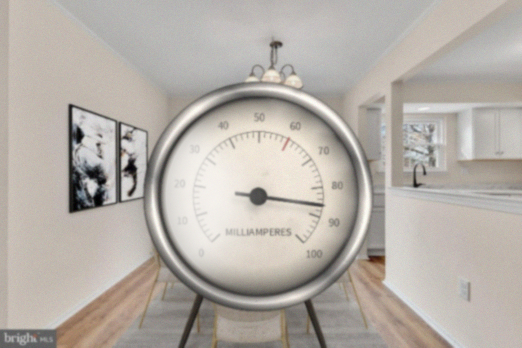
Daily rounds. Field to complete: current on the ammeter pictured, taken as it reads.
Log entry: 86 mA
